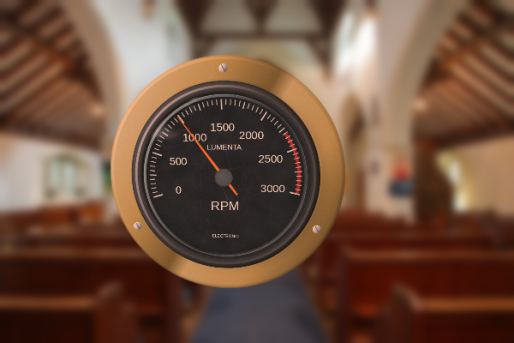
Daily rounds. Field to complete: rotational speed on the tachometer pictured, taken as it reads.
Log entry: 1000 rpm
